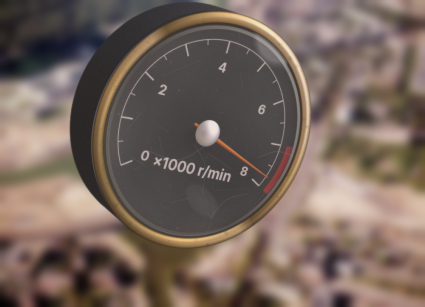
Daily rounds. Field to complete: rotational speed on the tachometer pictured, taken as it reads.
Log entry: 7750 rpm
